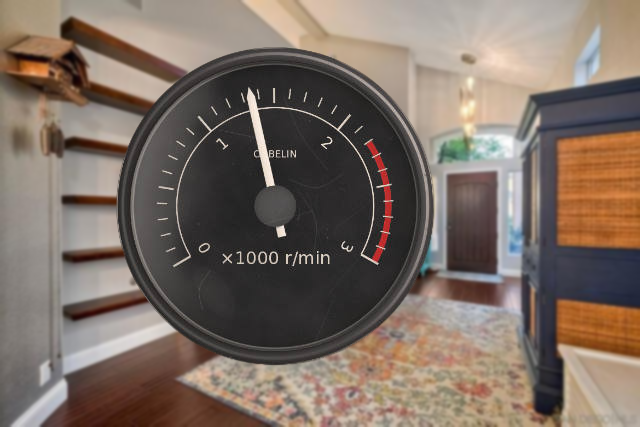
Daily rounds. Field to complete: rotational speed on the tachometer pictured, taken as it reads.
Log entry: 1350 rpm
